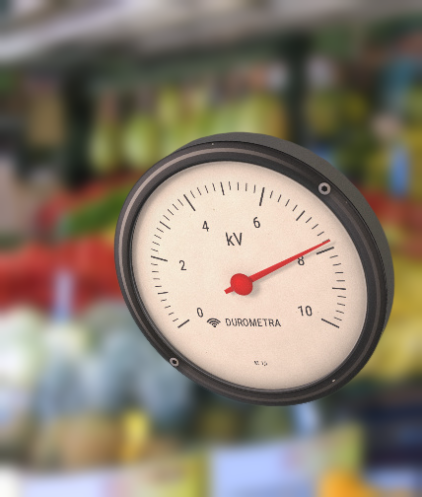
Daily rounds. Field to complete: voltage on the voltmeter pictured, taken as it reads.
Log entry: 7.8 kV
